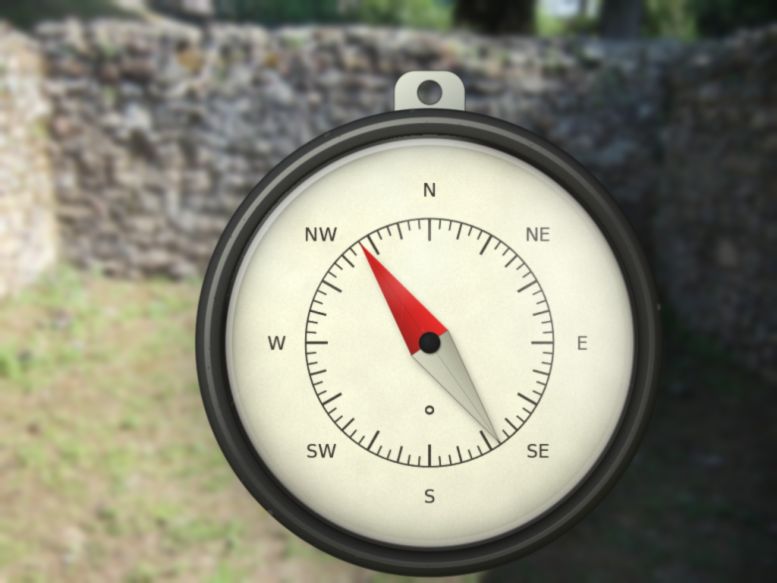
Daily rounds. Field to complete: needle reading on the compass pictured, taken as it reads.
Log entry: 325 °
